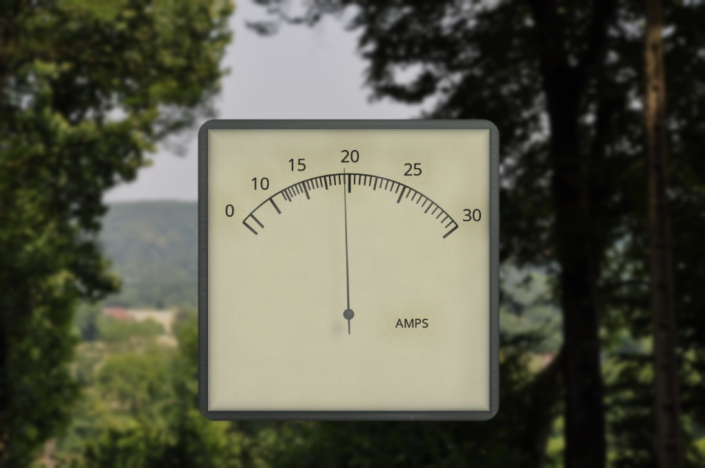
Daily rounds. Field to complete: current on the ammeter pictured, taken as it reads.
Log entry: 19.5 A
